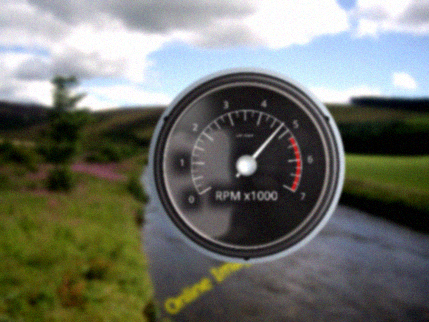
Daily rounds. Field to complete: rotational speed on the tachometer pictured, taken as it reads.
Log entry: 4750 rpm
